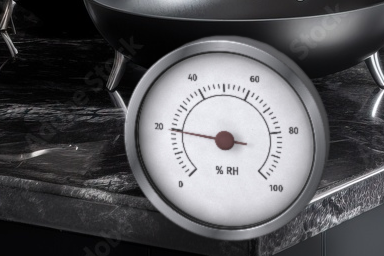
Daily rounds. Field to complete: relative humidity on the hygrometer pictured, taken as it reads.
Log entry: 20 %
